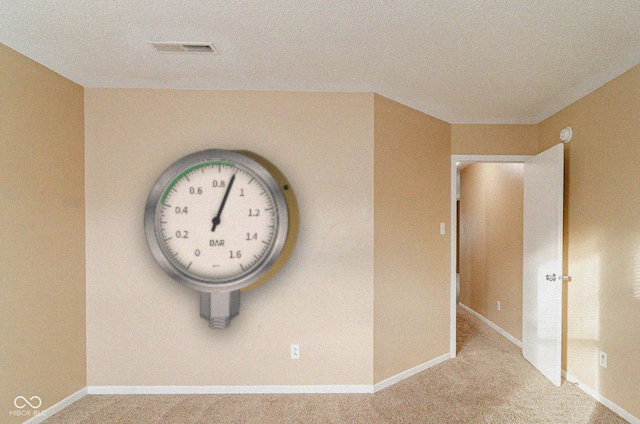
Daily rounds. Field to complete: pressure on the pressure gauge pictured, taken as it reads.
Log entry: 0.9 bar
